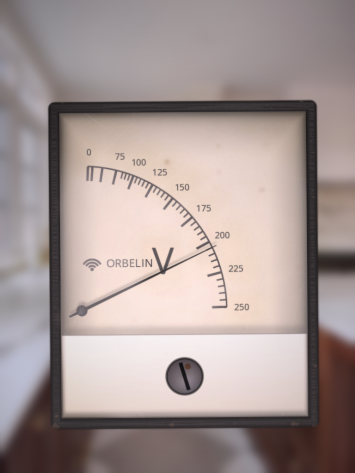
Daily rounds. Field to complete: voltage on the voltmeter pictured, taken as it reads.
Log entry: 205 V
